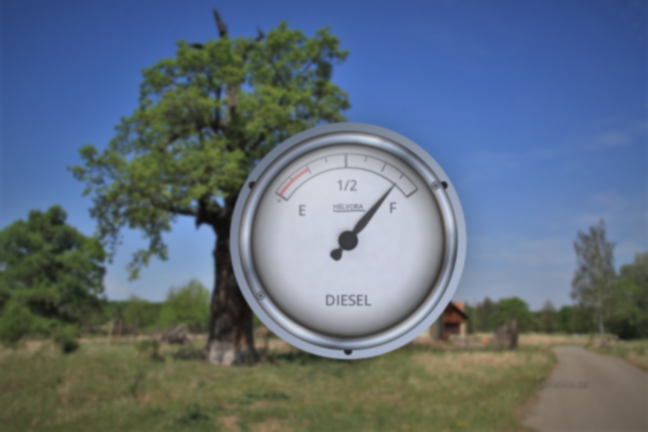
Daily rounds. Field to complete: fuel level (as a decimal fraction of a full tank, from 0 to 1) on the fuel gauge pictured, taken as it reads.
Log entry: 0.875
